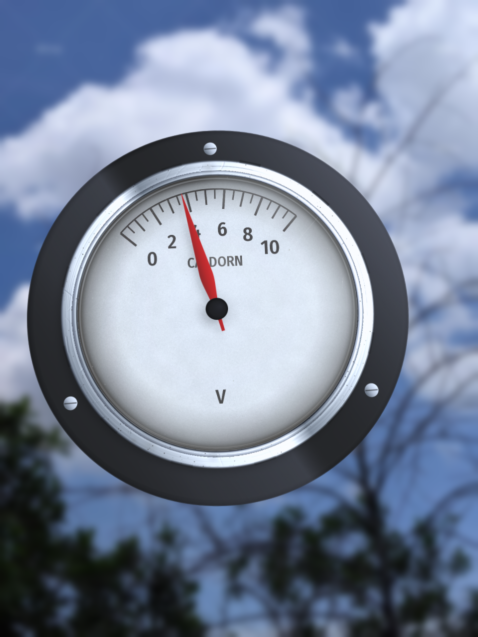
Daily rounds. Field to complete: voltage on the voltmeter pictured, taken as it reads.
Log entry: 3.75 V
